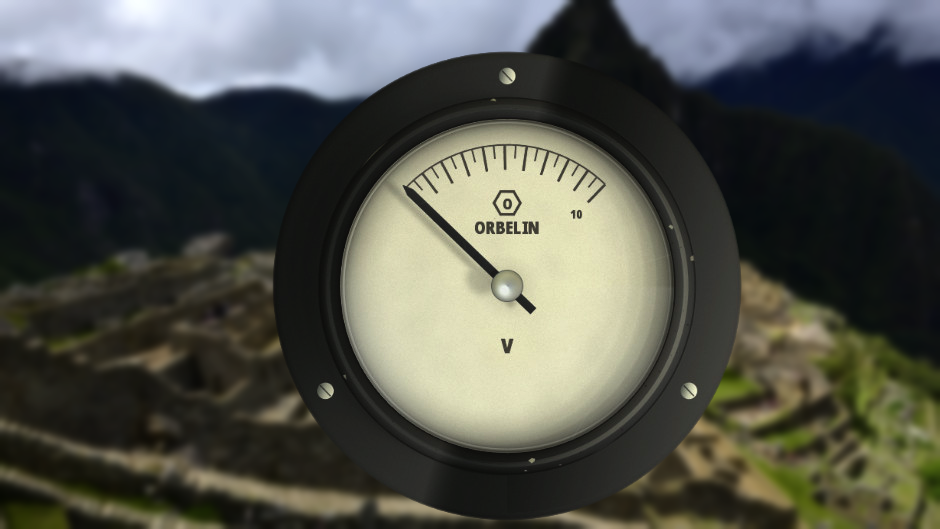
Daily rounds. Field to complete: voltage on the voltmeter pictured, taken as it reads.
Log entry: 0 V
